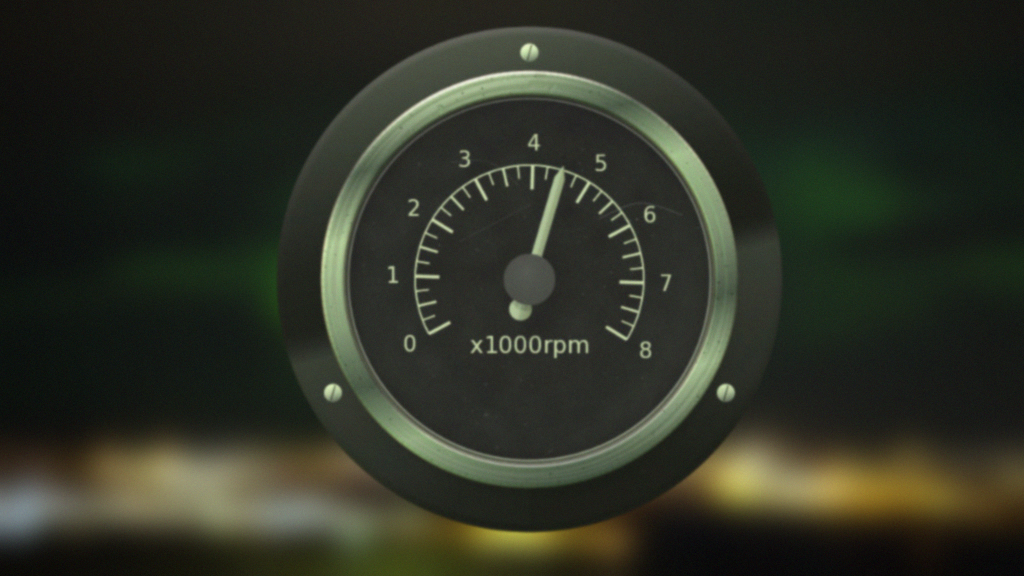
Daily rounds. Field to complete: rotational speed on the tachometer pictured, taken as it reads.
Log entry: 4500 rpm
